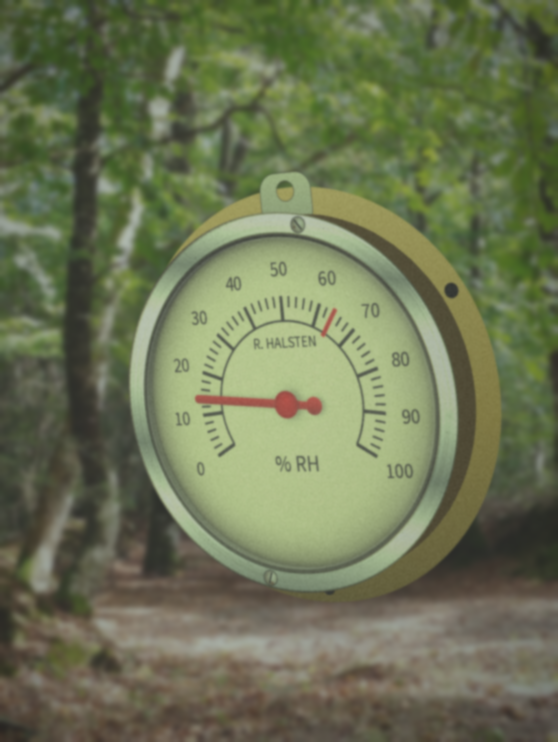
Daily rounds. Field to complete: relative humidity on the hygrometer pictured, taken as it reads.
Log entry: 14 %
